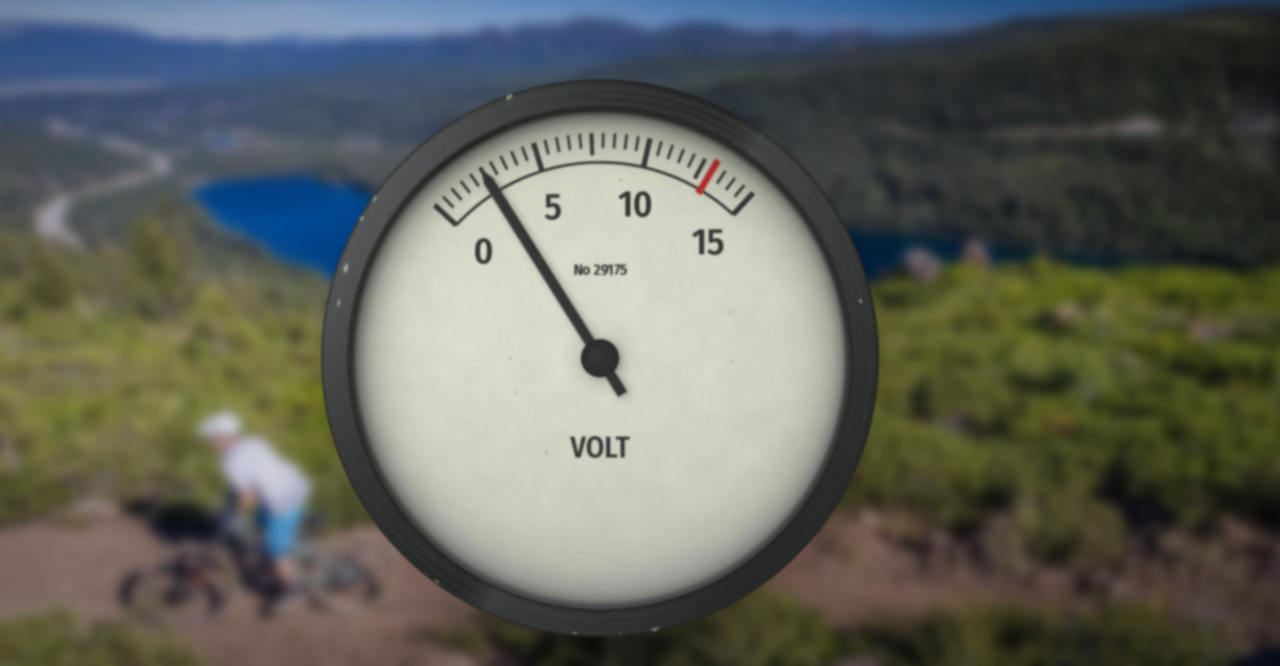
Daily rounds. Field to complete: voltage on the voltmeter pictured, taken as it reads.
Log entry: 2.5 V
